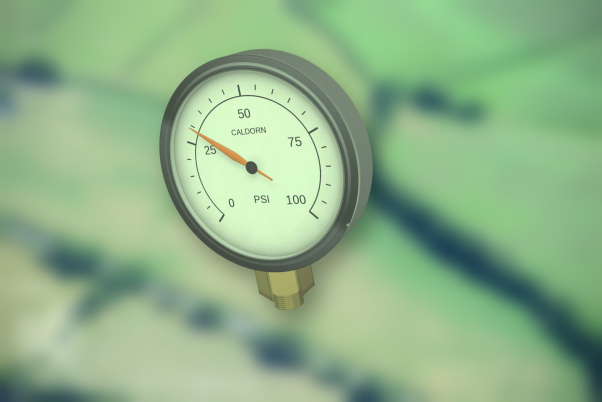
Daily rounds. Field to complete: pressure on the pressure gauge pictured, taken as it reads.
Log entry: 30 psi
